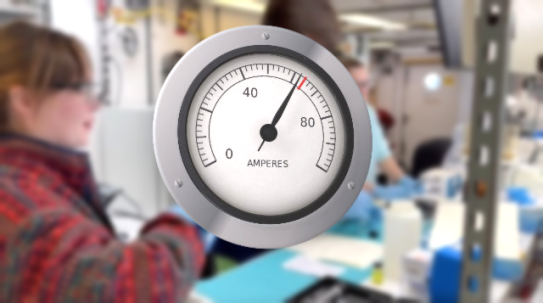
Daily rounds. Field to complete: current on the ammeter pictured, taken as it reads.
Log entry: 62 A
